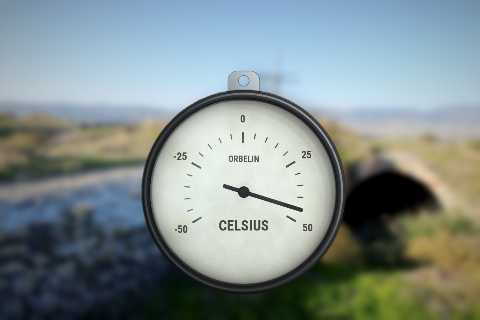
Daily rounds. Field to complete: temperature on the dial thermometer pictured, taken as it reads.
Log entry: 45 °C
